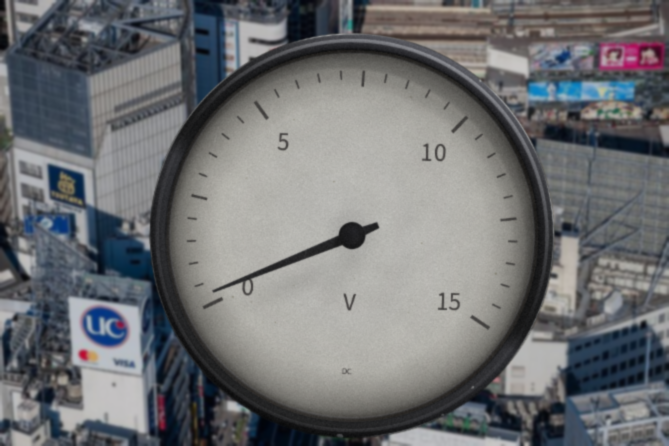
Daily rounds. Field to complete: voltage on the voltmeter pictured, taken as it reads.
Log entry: 0.25 V
